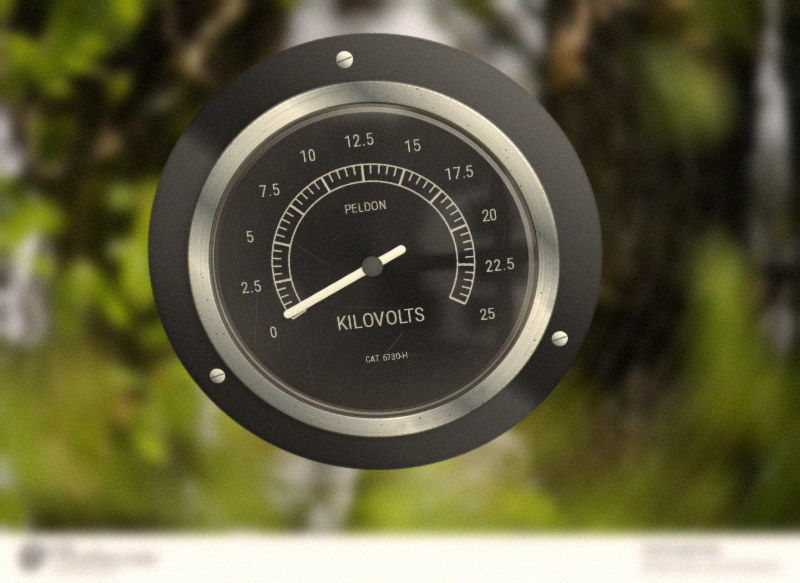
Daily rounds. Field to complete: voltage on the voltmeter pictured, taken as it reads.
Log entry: 0.5 kV
